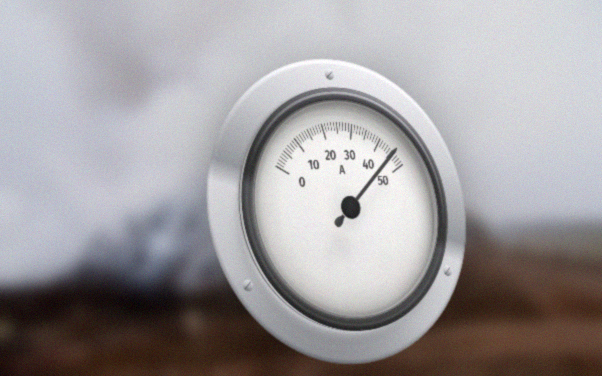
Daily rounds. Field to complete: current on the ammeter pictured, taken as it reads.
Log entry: 45 A
